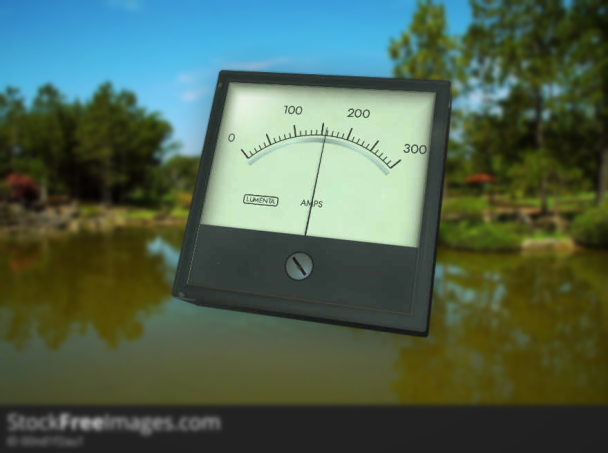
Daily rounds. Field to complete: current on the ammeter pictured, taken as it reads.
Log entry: 160 A
